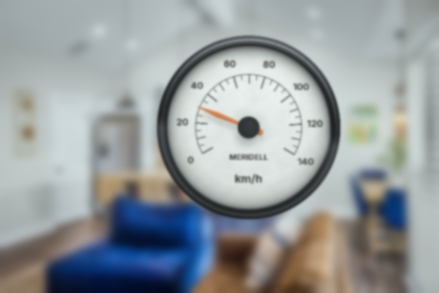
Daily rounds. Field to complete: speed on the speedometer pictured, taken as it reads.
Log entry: 30 km/h
